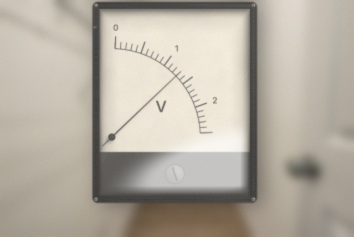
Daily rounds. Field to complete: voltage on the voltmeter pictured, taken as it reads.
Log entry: 1.3 V
